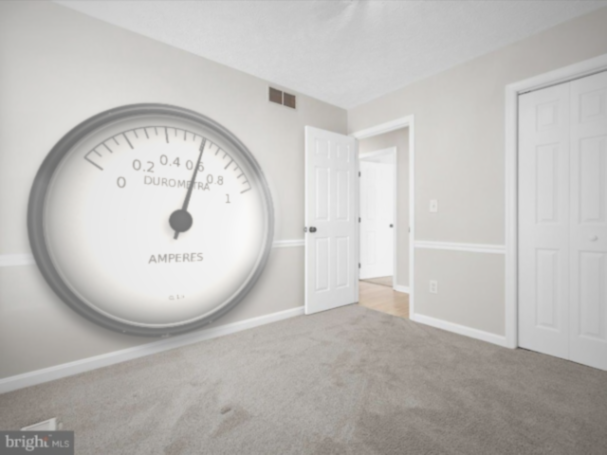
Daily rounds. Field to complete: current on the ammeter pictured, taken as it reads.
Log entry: 0.6 A
